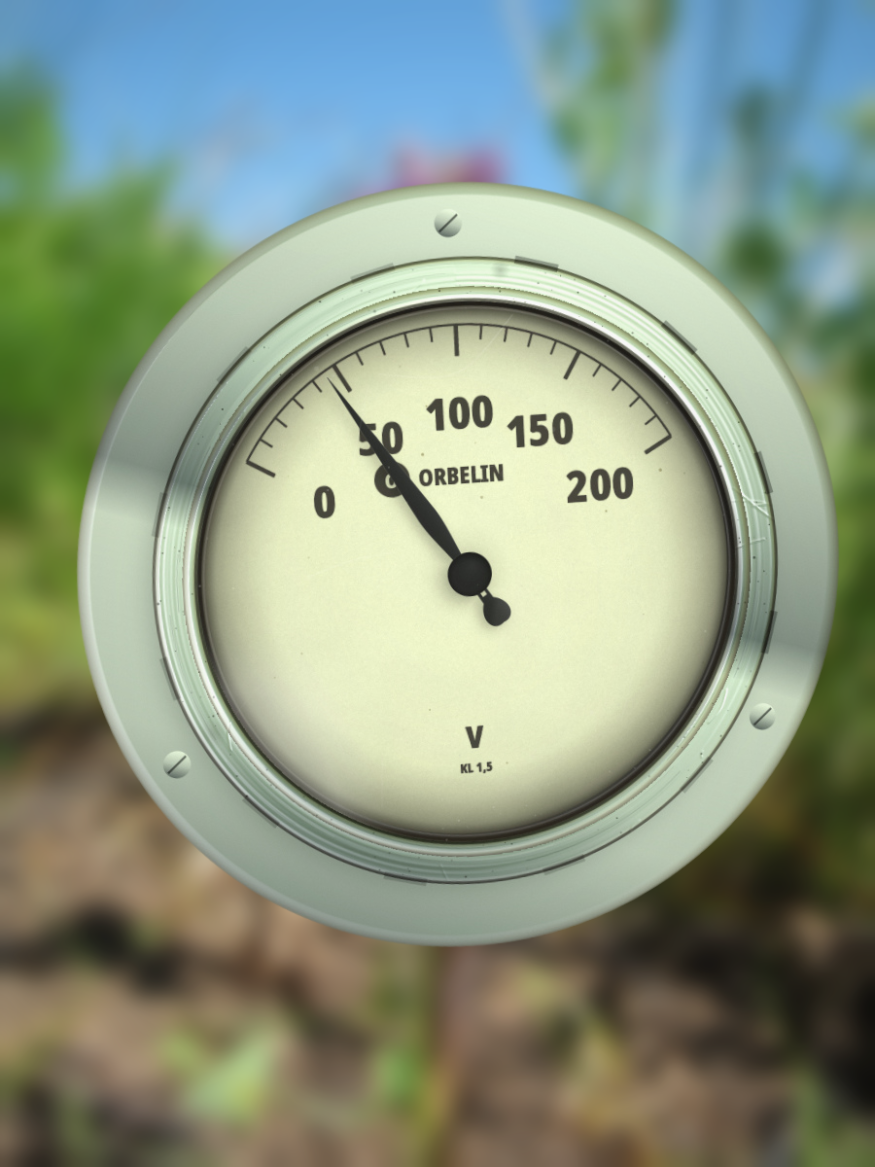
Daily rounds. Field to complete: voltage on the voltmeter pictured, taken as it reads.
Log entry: 45 V
